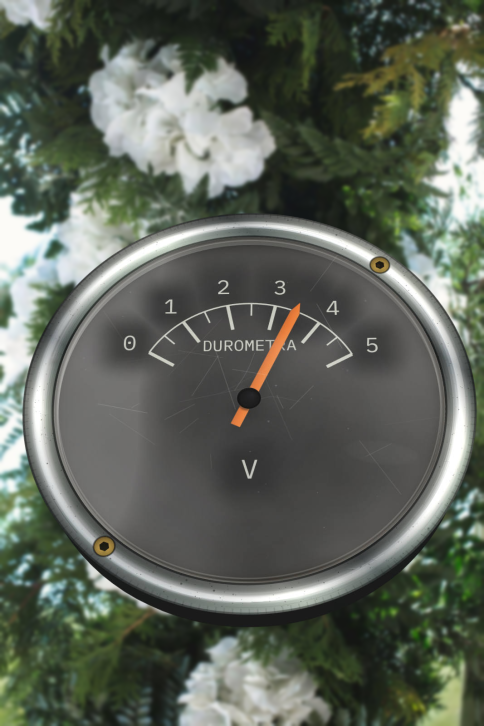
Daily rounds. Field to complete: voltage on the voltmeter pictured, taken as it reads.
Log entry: 3.5 V
